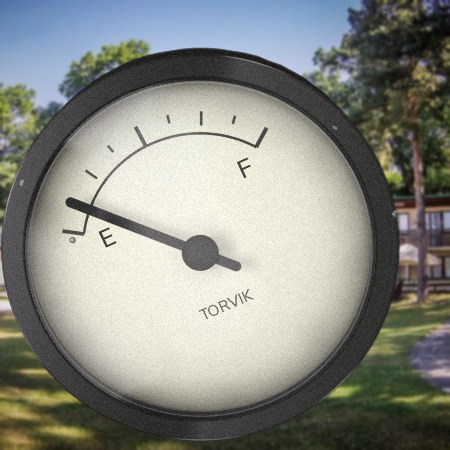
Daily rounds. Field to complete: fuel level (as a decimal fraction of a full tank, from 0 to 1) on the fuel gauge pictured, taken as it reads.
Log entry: 0.125
